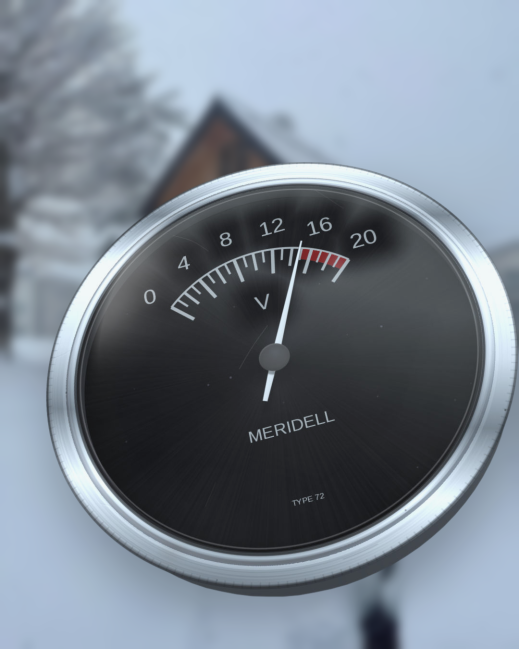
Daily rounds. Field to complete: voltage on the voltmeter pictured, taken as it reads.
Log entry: 15 V
